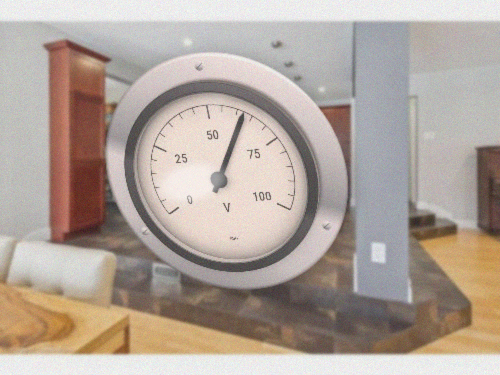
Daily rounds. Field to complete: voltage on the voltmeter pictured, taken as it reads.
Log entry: 62.5 V
